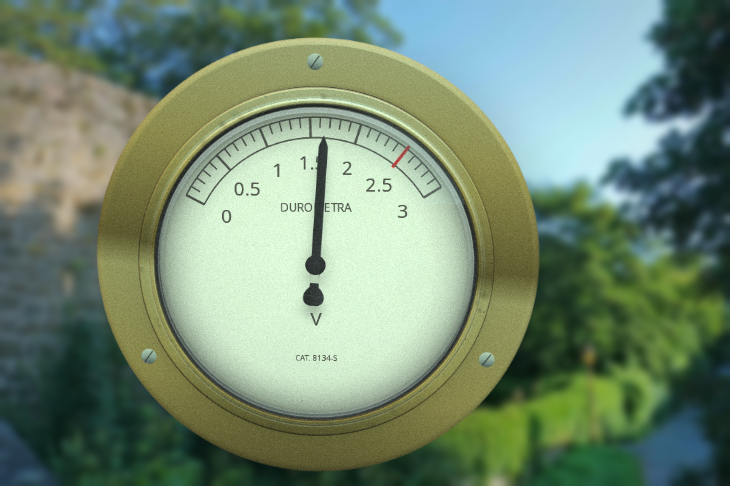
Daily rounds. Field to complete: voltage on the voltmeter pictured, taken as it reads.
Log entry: 1.65 V
